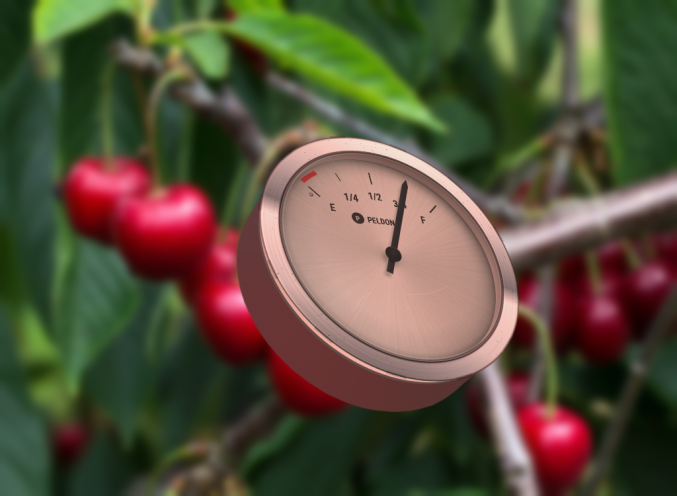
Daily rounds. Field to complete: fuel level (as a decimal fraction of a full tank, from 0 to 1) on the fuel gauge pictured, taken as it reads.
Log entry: 0.75
